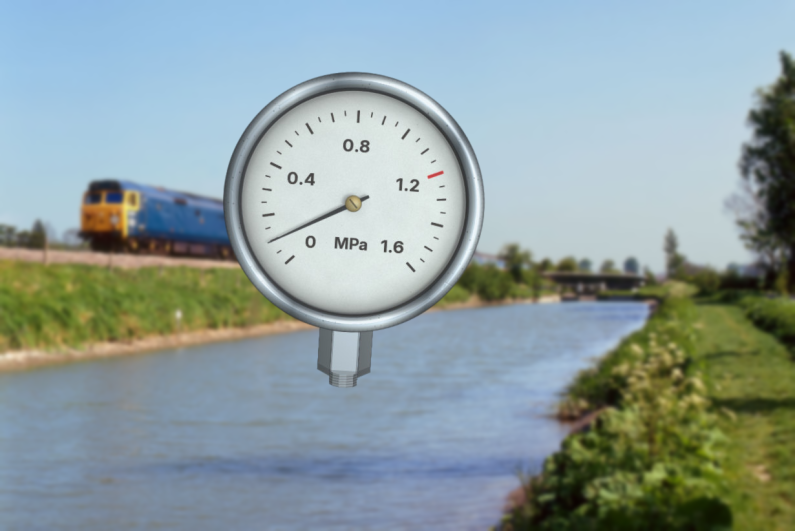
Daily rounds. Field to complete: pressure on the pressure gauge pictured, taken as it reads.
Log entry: 0.1 MPa
